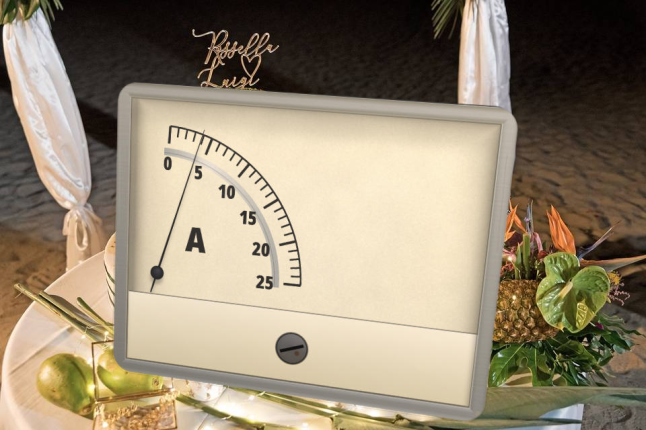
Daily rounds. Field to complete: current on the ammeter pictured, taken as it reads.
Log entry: 4 A
